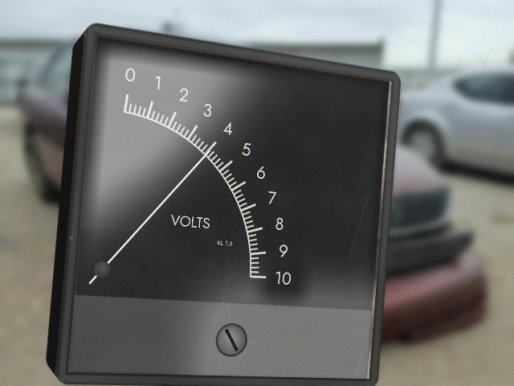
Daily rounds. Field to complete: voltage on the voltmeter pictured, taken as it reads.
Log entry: 4 V
